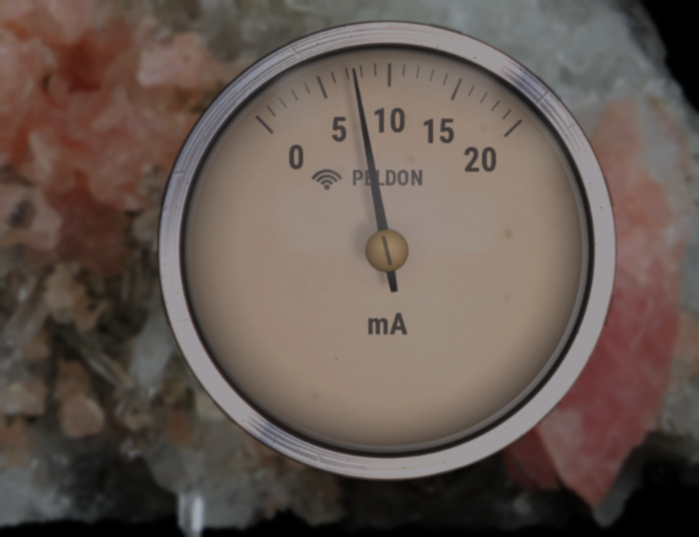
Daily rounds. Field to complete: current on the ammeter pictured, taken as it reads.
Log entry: 7.5 mA
